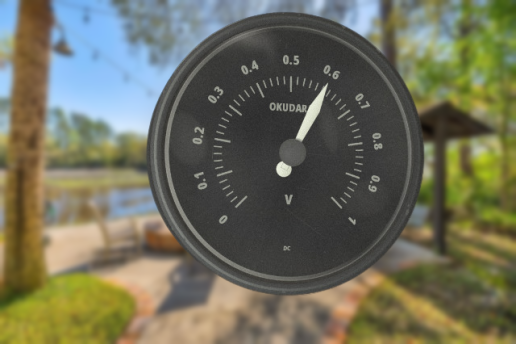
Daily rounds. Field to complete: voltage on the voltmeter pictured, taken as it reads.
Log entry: 0.6 V
